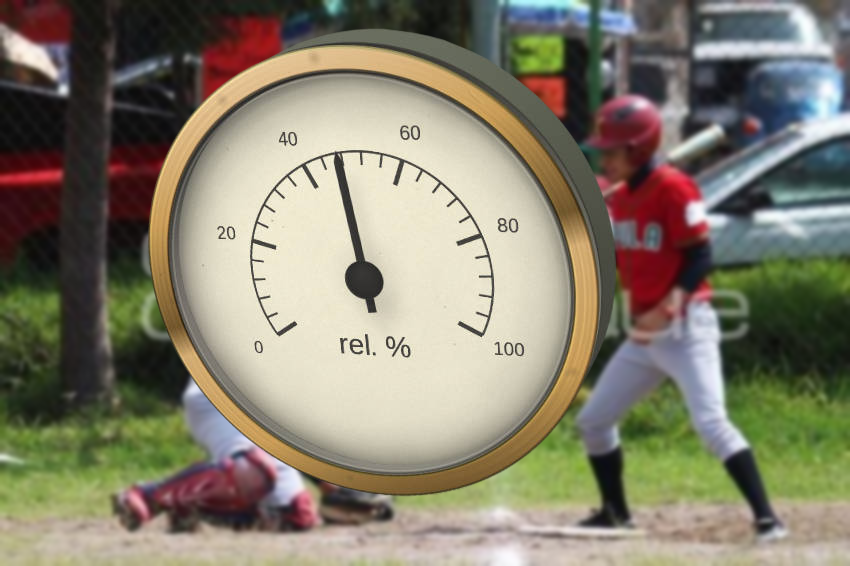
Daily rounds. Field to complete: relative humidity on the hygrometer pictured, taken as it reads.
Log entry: 48 %
